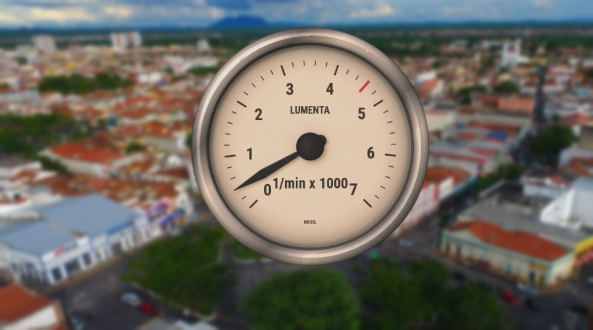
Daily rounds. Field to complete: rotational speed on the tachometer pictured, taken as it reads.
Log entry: 400 rpm
